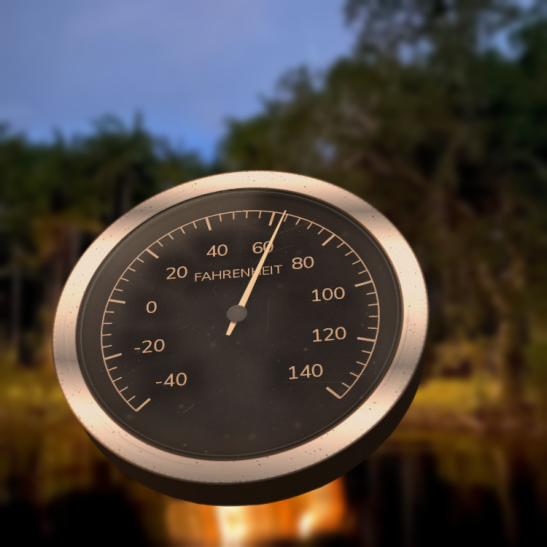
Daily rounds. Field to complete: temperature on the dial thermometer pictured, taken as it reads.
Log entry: 64 °F
